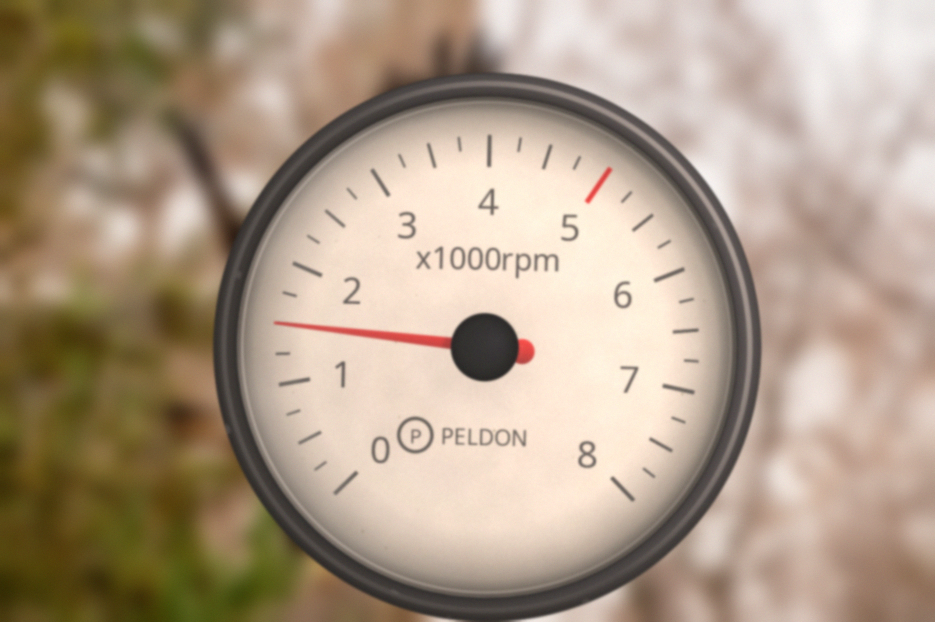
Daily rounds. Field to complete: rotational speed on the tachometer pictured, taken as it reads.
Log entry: 1500 rpm
